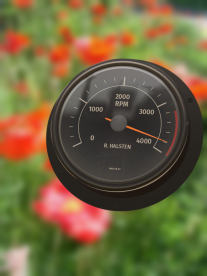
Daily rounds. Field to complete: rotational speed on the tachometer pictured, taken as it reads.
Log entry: 3800 rpm
